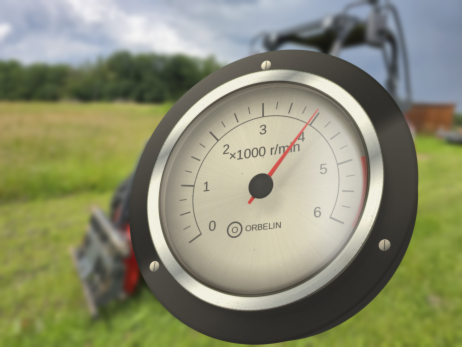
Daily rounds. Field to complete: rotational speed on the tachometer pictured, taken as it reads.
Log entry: 4000 rpm
